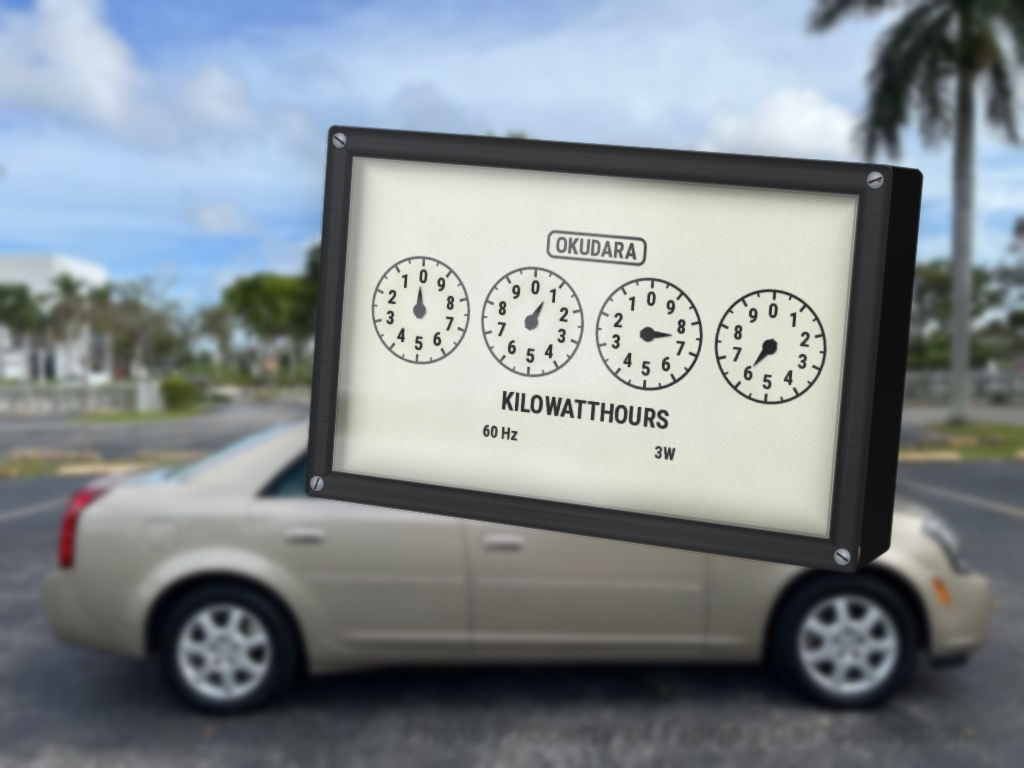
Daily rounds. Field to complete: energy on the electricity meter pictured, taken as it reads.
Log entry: 76 kWh
